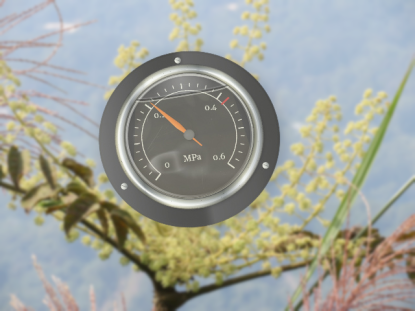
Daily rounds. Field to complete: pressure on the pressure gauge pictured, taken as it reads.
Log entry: 0.21 MPa
